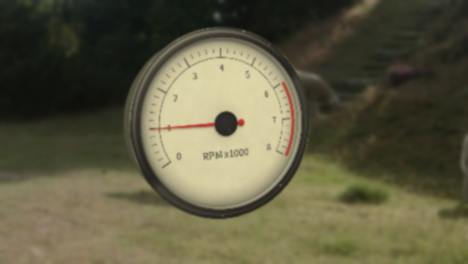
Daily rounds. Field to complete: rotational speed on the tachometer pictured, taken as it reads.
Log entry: 1000 rpm
